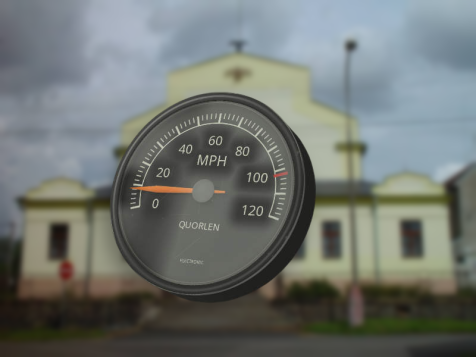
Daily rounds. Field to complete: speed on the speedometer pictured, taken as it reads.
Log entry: 8 mph
